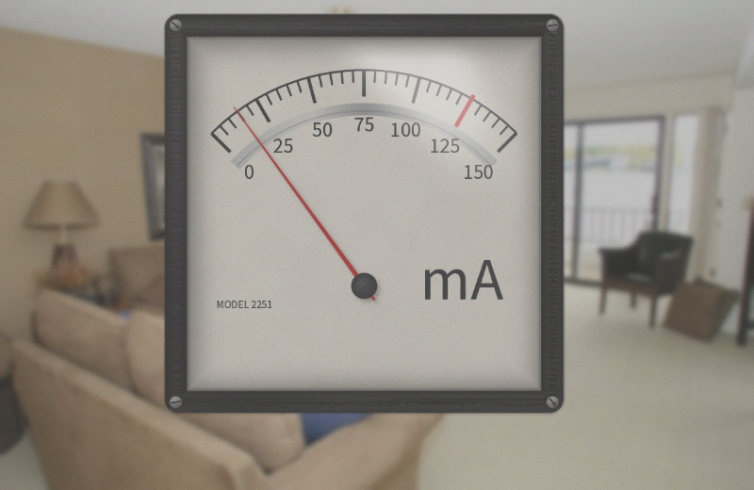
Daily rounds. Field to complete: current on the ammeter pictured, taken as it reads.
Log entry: 15 mA
